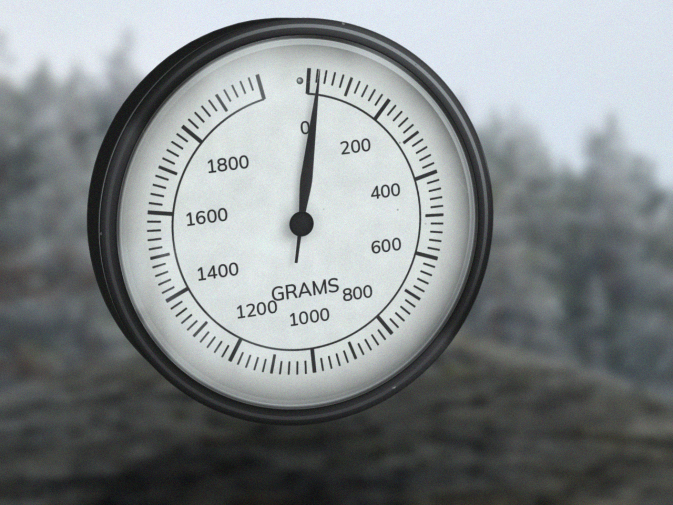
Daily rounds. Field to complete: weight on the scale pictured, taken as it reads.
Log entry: 20 g
